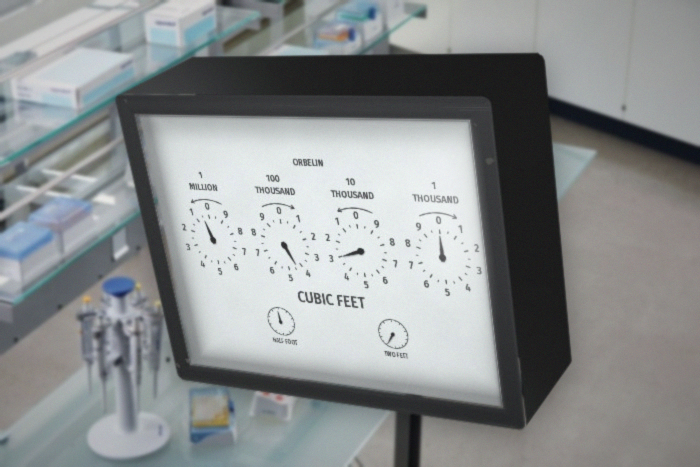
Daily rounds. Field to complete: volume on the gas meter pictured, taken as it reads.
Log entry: 43000 ft³
